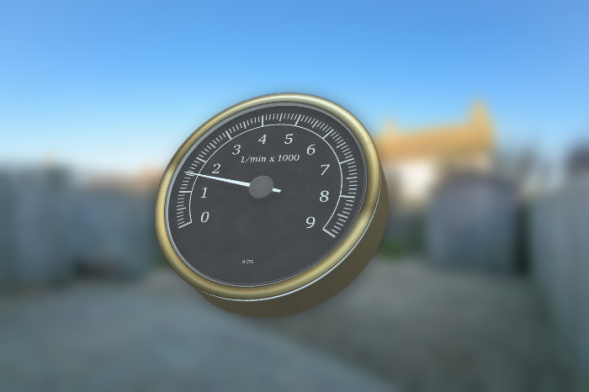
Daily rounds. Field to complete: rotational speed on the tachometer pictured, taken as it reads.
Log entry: 1500 rpm
